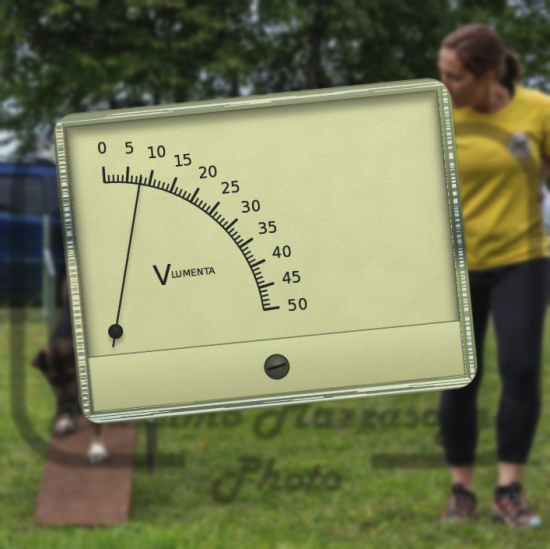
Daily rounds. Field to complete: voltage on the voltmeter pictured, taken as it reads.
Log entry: 8 V
